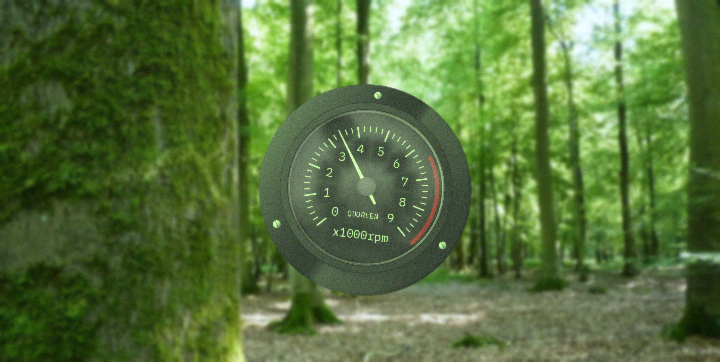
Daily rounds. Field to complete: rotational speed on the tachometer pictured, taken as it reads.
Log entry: 3400 rpm
